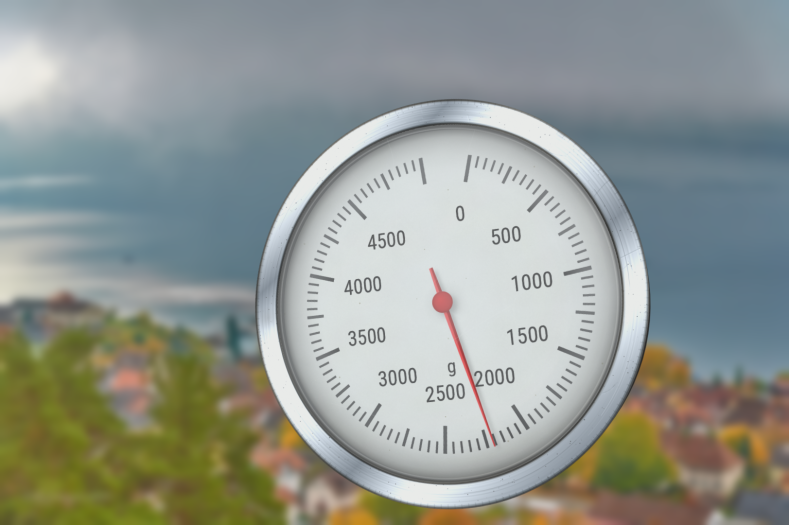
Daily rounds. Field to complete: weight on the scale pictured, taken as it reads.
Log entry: 2200 g
